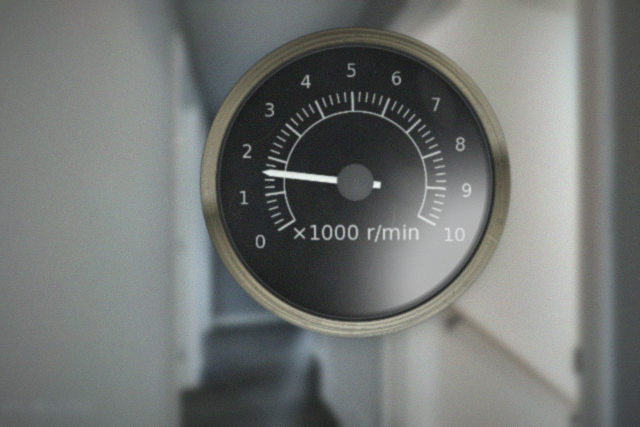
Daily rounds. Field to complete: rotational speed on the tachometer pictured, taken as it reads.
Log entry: 1600 rpm
